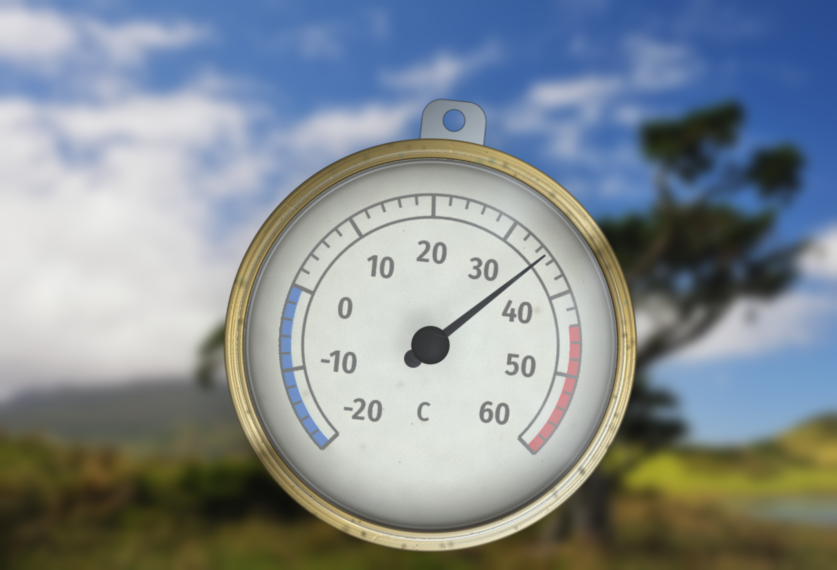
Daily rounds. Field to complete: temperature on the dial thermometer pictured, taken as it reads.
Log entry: 35 °C
